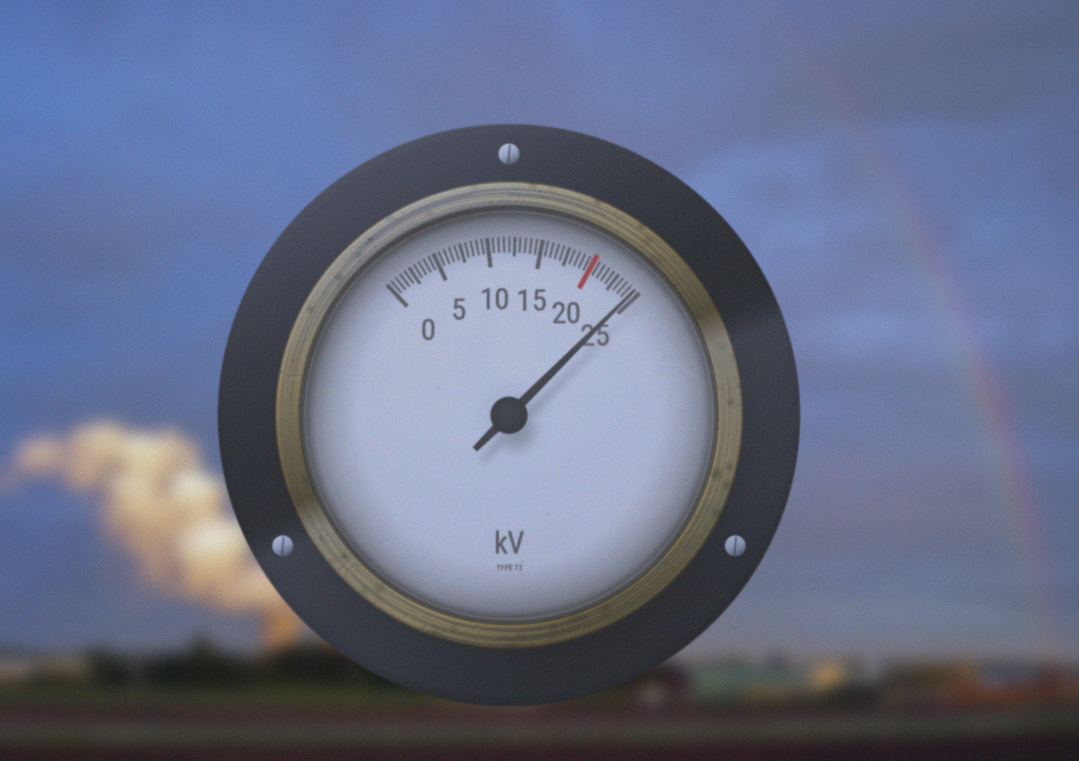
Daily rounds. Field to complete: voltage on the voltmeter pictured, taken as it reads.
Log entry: 24.5 kV
